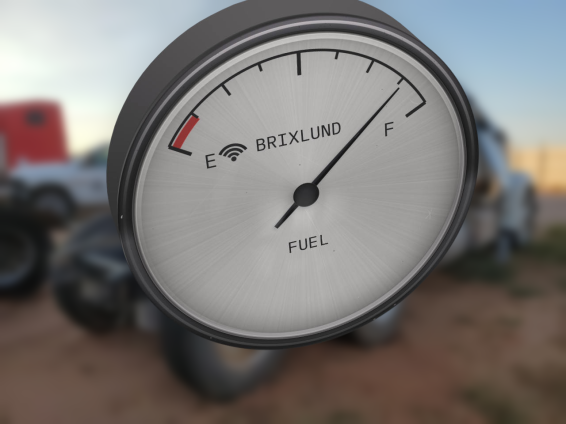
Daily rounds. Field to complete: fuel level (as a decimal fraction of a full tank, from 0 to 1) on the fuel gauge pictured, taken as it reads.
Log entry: 0.875
